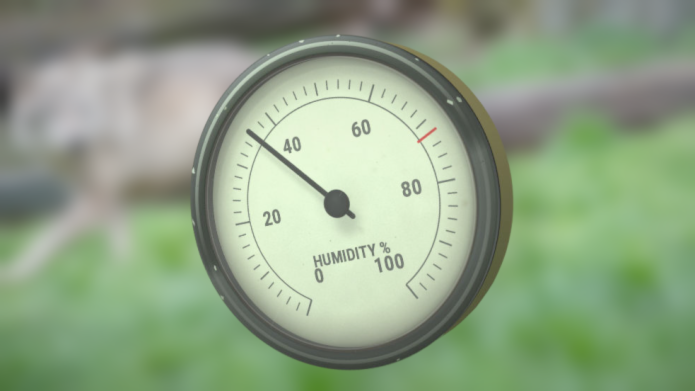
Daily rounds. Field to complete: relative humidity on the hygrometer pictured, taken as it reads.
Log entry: 36 %
